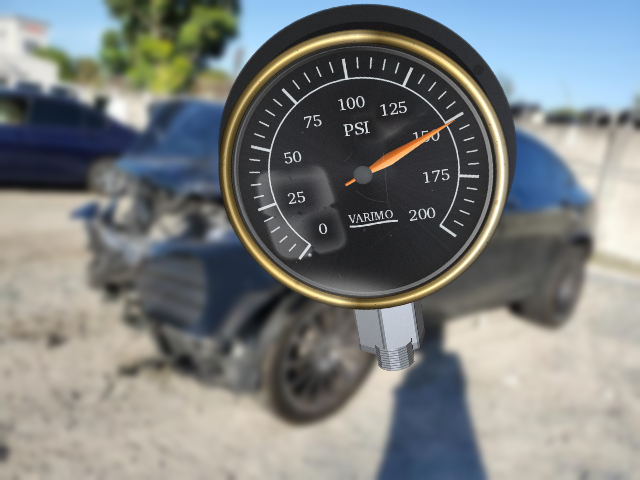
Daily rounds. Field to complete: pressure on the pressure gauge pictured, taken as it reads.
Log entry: 150 psi
